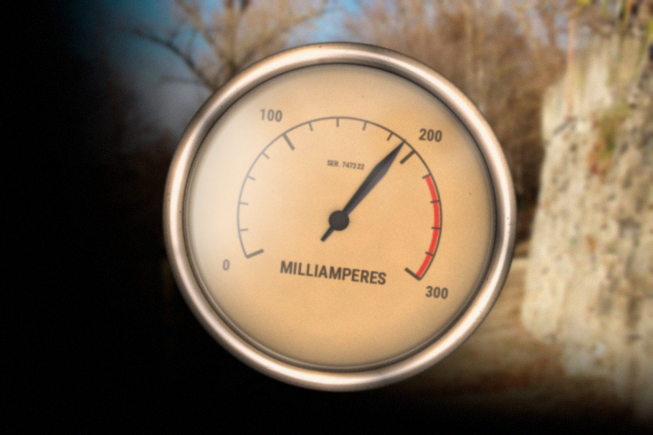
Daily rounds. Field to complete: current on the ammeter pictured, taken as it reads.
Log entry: 190 mA
